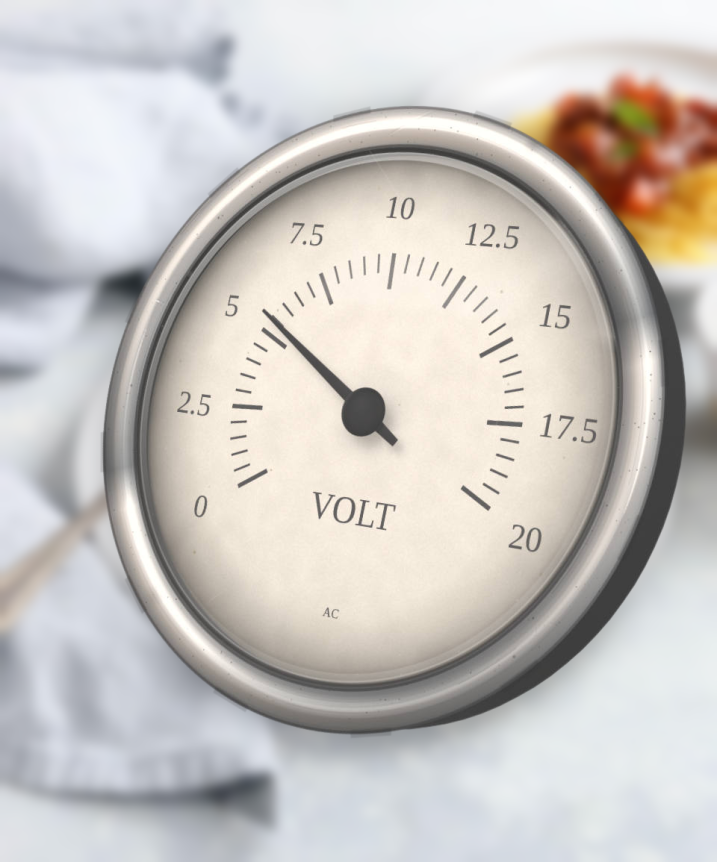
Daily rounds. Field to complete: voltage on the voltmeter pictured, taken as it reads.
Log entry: 5.5 V
